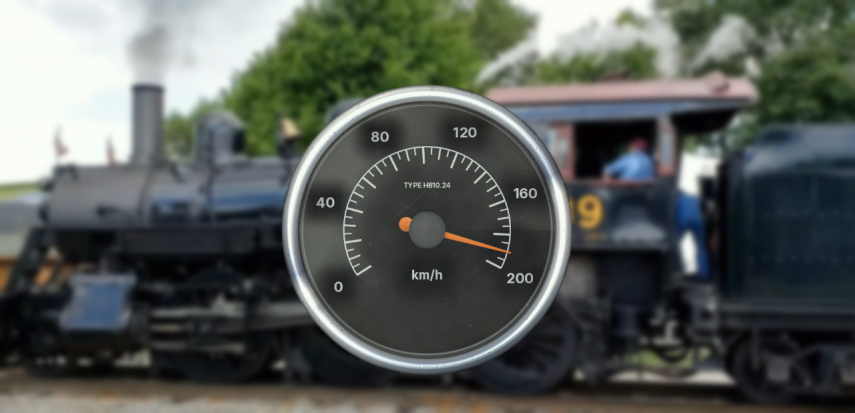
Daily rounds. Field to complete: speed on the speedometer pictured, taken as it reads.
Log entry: 190 km/h
